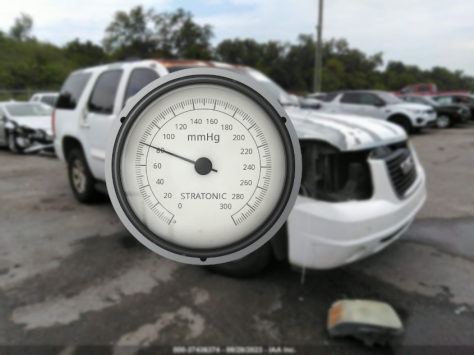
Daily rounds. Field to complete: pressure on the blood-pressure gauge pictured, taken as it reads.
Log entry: 80 mmHg
